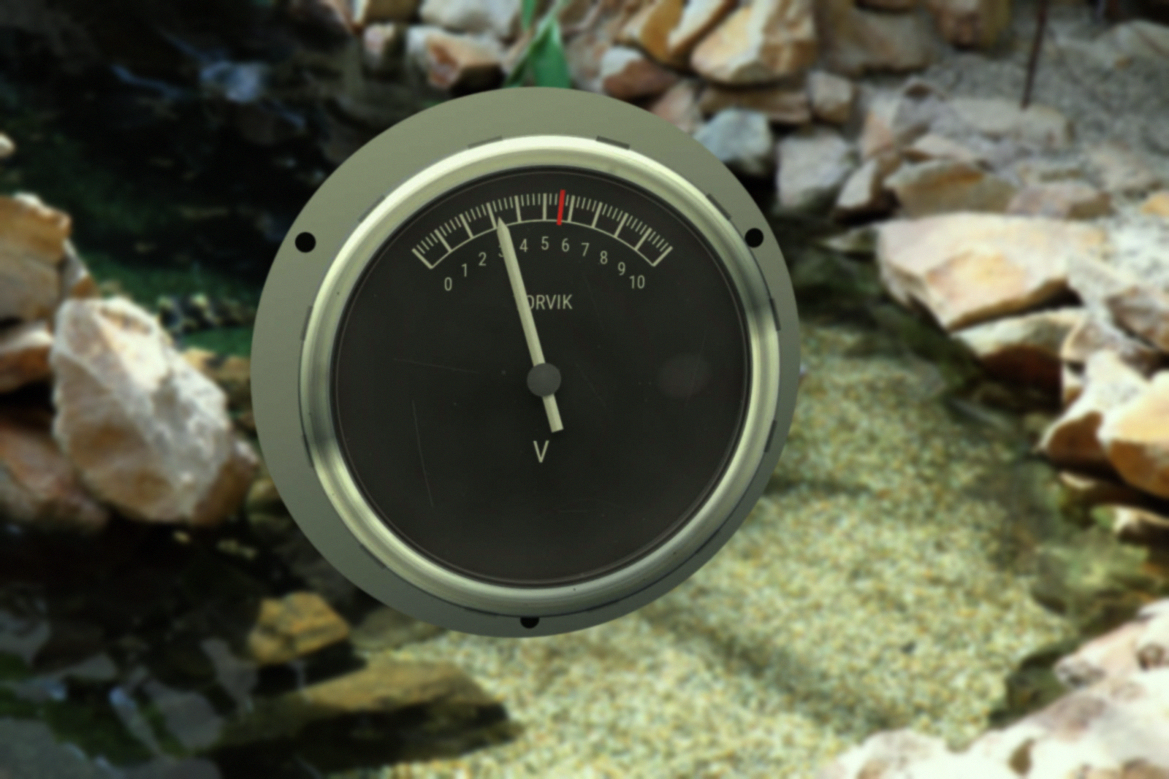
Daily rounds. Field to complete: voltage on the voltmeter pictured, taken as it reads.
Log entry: 3.2 V
